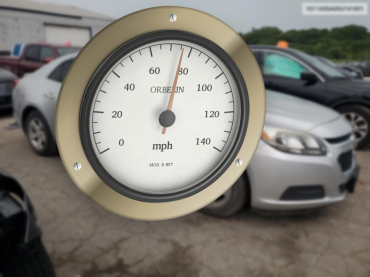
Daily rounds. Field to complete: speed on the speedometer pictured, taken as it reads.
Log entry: 75 mph
